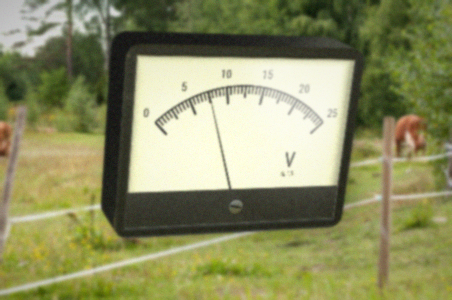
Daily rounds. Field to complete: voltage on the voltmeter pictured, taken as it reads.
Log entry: 7.5 V
